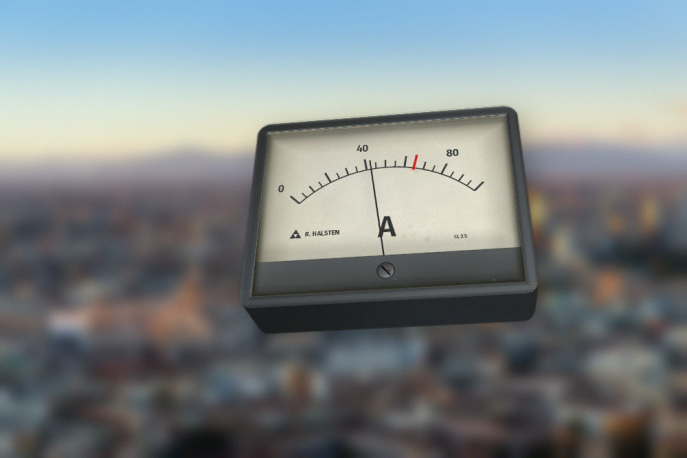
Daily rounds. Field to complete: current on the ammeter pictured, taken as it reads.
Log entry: 42.5 A
